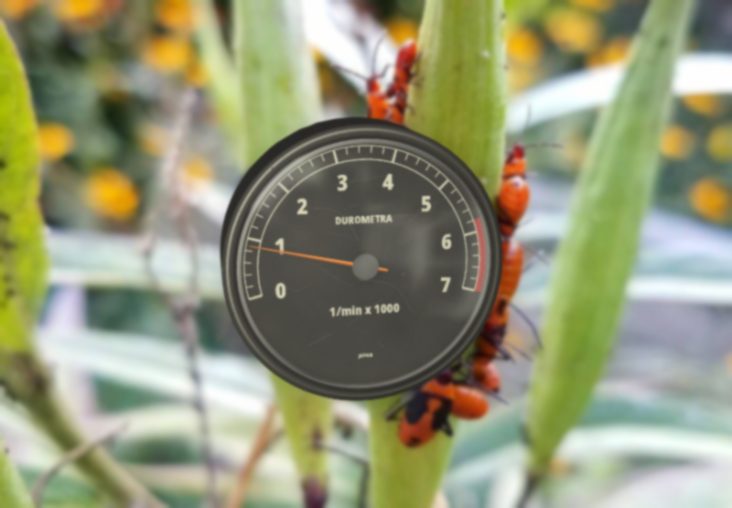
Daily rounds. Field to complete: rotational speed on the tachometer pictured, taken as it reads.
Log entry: 900 rpm
